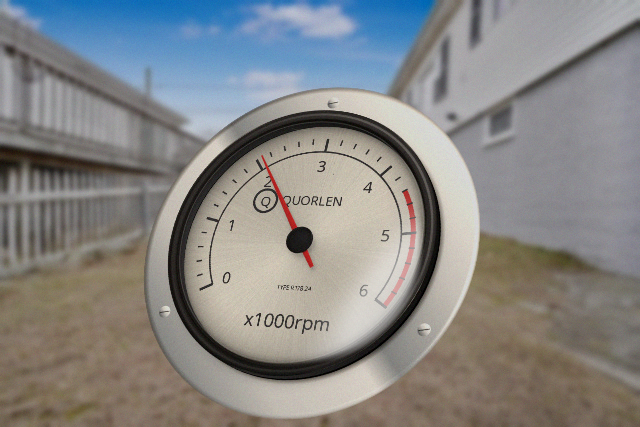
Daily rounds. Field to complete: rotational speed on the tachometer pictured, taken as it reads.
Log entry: 2100 rpm
